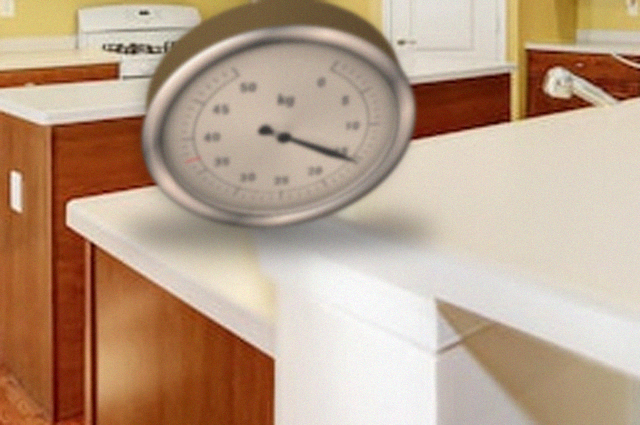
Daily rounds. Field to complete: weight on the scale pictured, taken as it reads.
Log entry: 15 kg
